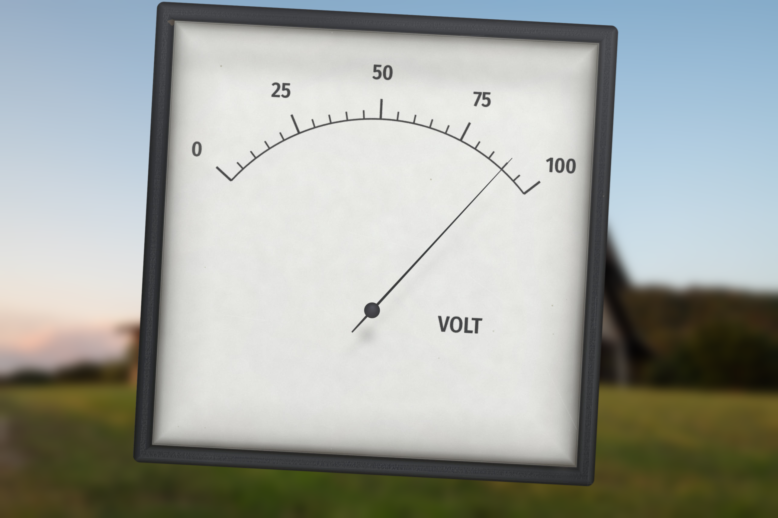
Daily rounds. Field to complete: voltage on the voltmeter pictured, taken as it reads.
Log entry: 90 V
